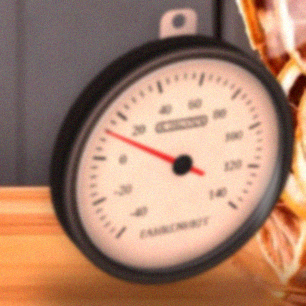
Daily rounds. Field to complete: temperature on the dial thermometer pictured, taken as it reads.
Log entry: 12 °F
